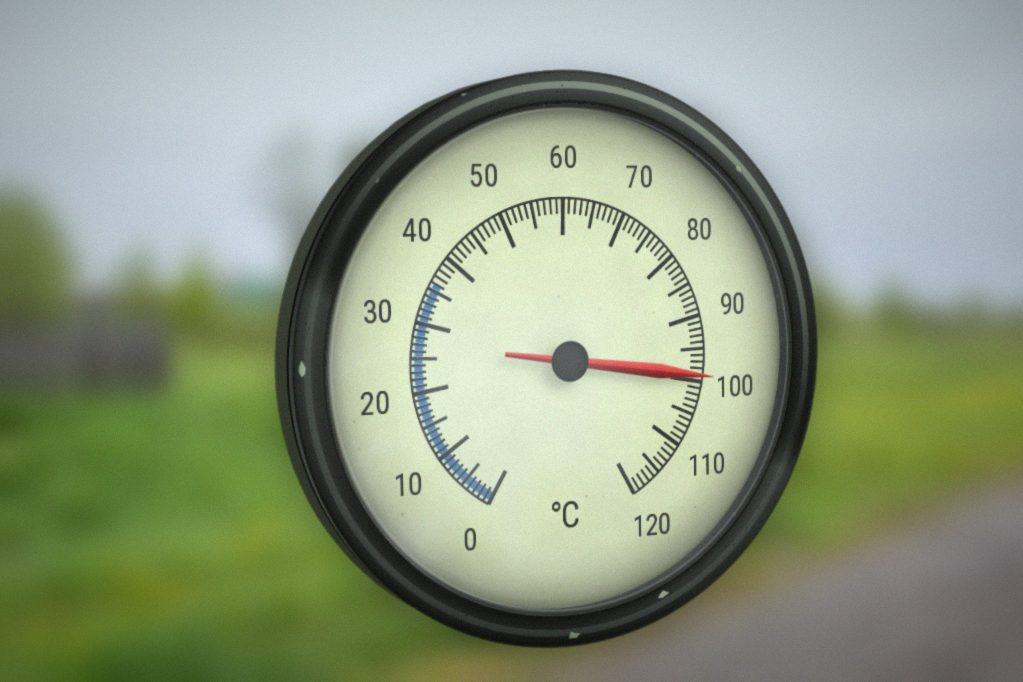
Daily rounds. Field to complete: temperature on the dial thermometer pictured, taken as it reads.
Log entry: 99 °C
